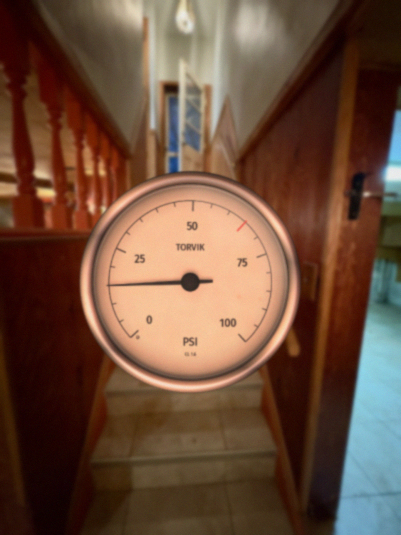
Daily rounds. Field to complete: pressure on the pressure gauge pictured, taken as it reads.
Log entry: 15 psi
